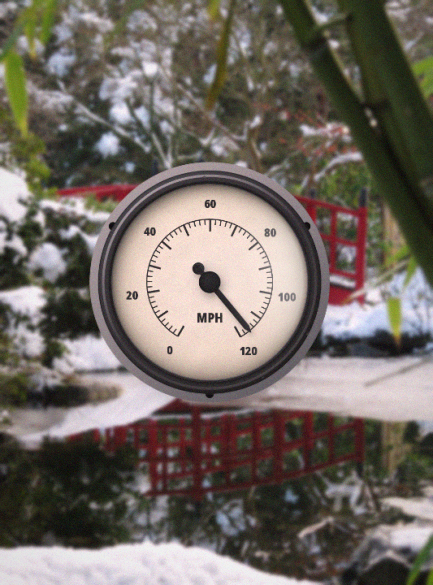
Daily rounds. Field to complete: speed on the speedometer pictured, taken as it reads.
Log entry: 116 mph
